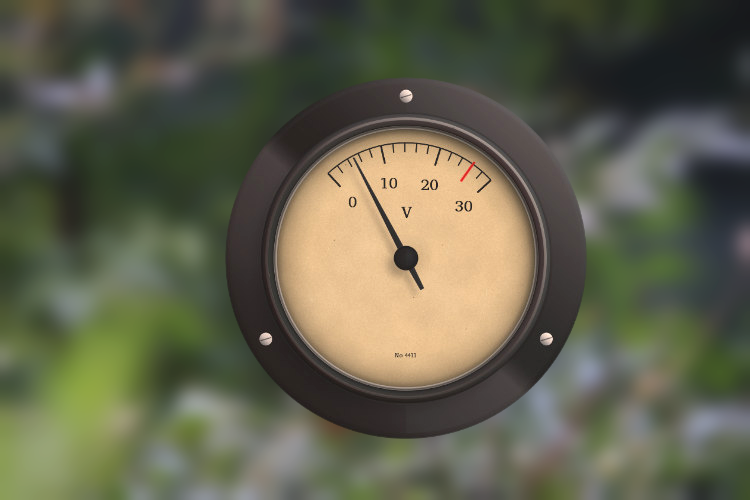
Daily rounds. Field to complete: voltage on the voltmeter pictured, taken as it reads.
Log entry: 5 V
